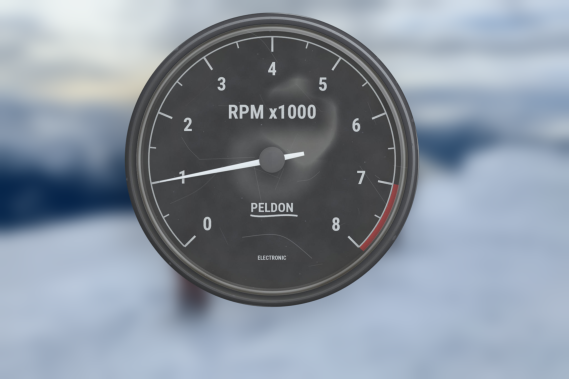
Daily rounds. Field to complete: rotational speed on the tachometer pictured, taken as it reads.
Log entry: 1000 rpm
